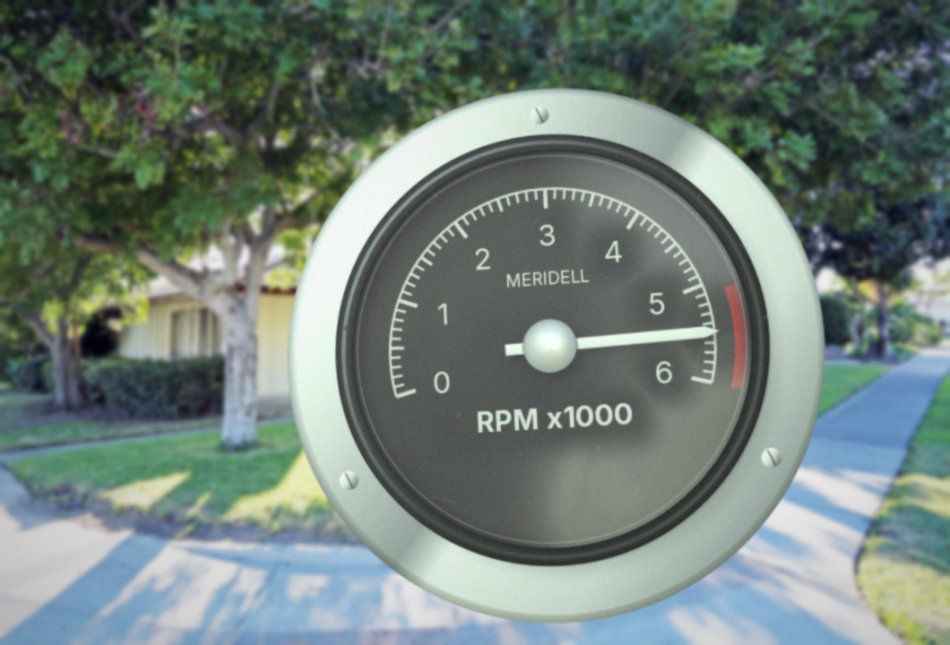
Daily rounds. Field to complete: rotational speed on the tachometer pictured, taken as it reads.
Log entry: 5500 rpm
